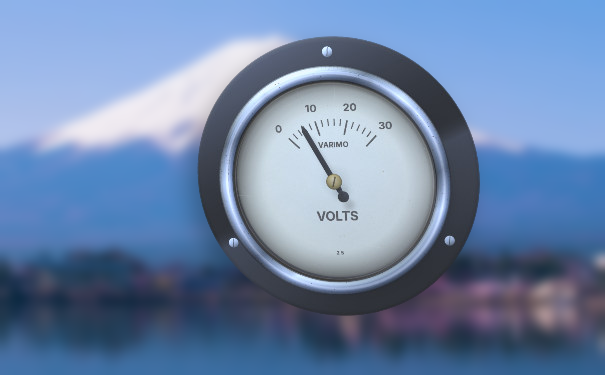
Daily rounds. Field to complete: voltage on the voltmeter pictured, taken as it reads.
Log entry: 6 V
